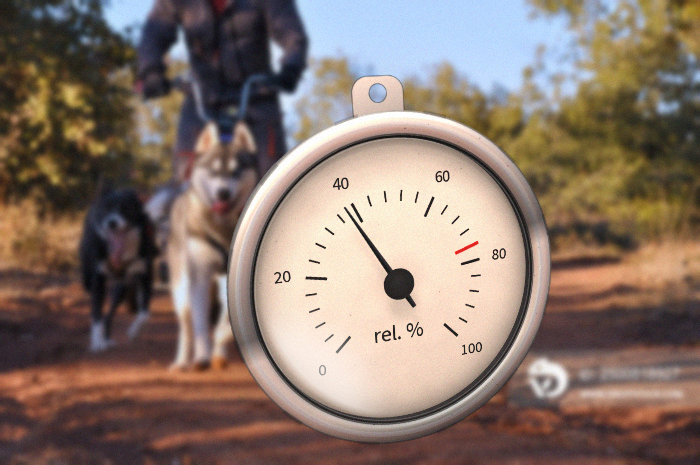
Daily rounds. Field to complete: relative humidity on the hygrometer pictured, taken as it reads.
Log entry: 38 %
